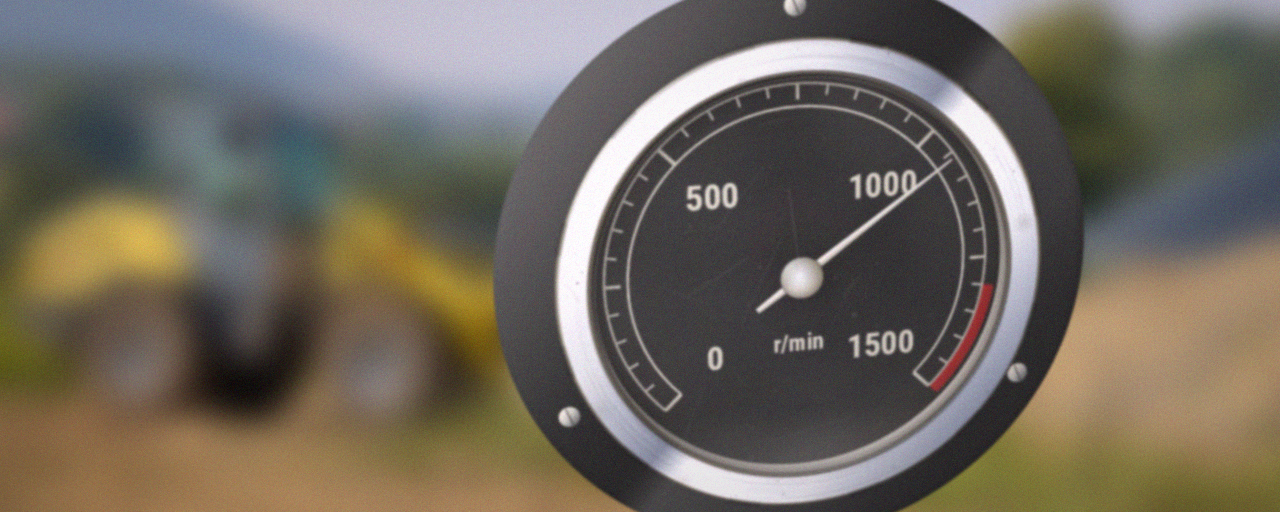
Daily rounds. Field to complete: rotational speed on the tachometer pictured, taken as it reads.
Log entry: 1050 rpm
